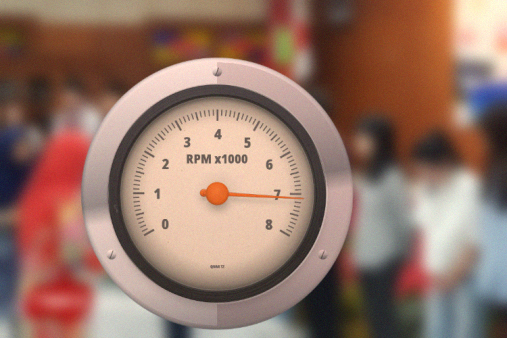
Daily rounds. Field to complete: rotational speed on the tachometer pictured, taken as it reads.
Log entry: 7100 rpm
